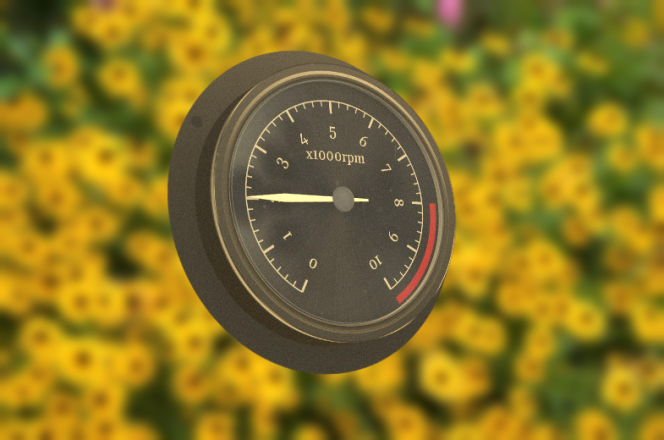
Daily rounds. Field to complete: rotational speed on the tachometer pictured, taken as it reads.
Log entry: 2000 rpm
